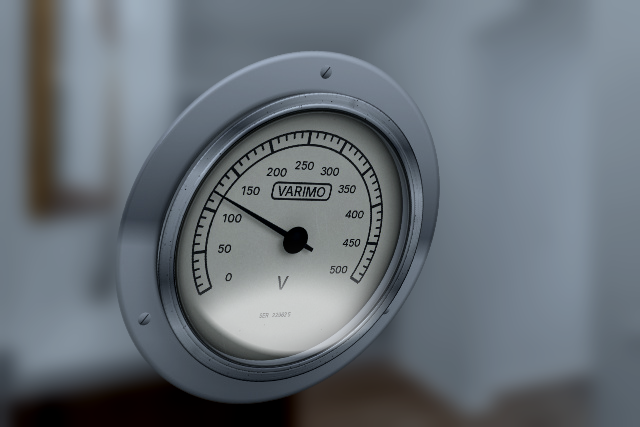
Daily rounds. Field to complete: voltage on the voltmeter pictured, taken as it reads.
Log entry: 120 V
